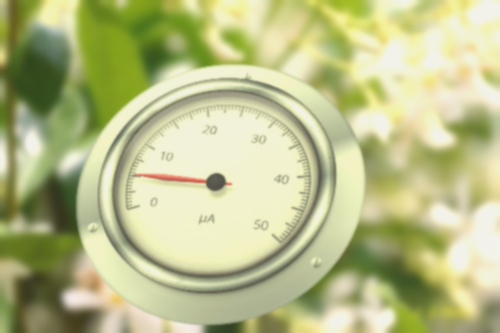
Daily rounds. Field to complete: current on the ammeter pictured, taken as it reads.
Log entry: 5 µA
